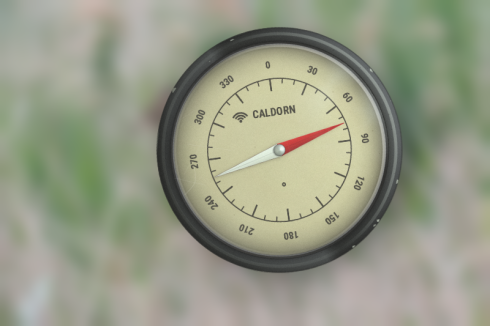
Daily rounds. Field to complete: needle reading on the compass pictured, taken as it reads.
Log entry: 75 °
